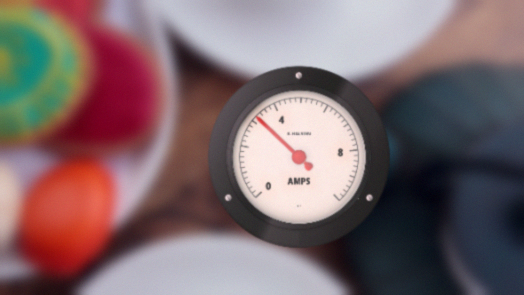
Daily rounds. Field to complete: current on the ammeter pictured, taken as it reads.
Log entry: 3.2 A
